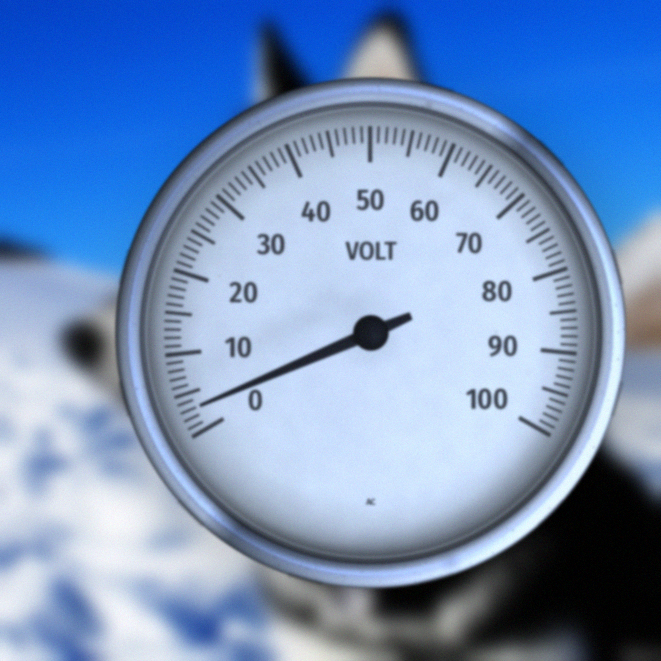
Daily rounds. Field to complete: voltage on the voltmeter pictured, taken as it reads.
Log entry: 3 V
